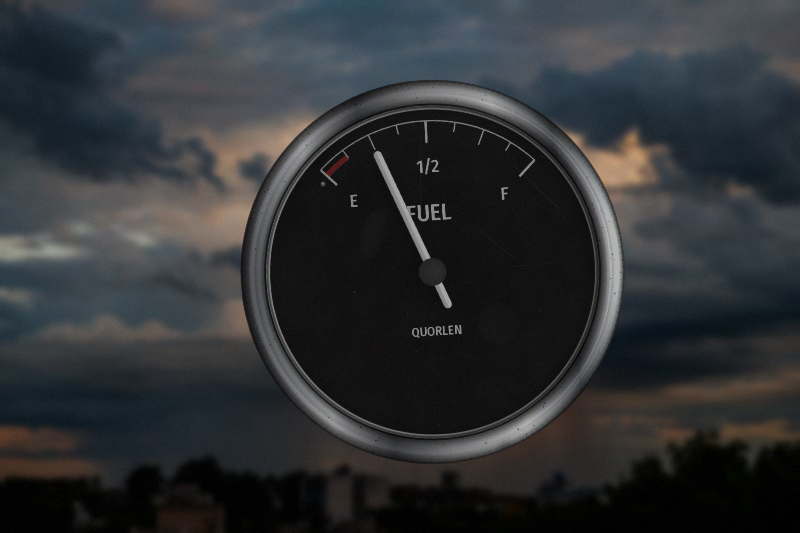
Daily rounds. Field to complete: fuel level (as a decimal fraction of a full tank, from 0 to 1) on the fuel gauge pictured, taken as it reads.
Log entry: 0.25
